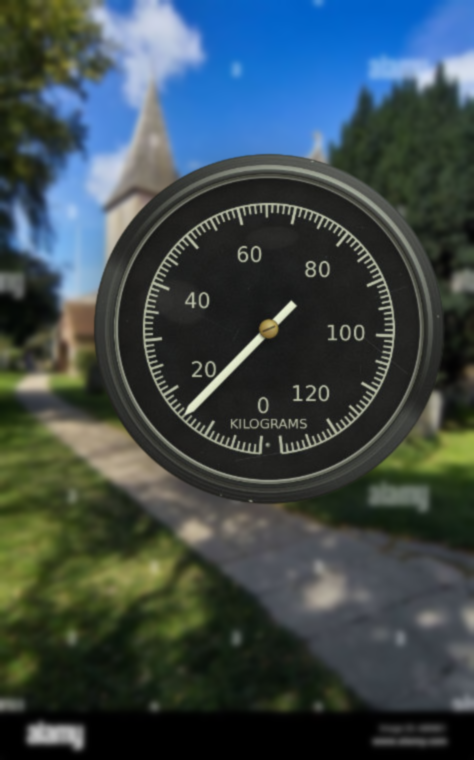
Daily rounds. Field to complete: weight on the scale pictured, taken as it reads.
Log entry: 15 kg
